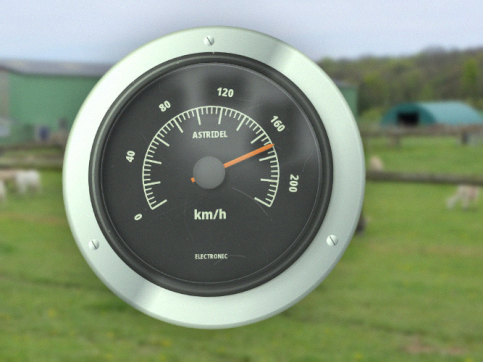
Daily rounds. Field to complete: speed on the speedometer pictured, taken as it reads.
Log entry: 172 km/h
